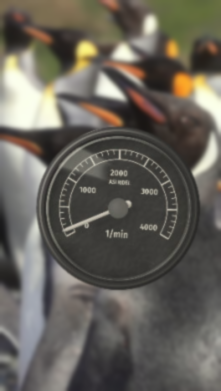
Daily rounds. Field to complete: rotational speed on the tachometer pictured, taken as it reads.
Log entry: 100 rpm
